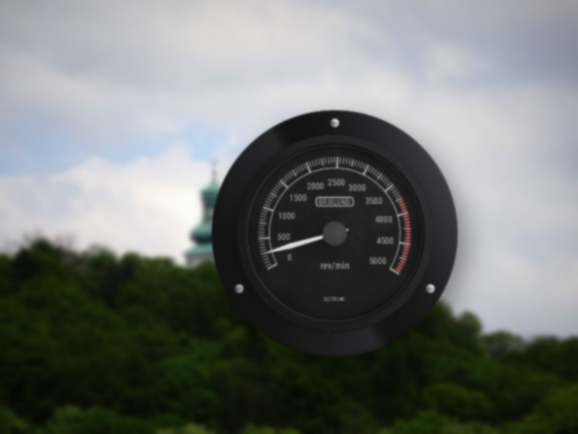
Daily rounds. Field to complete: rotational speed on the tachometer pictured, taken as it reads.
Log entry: 250 rpm
